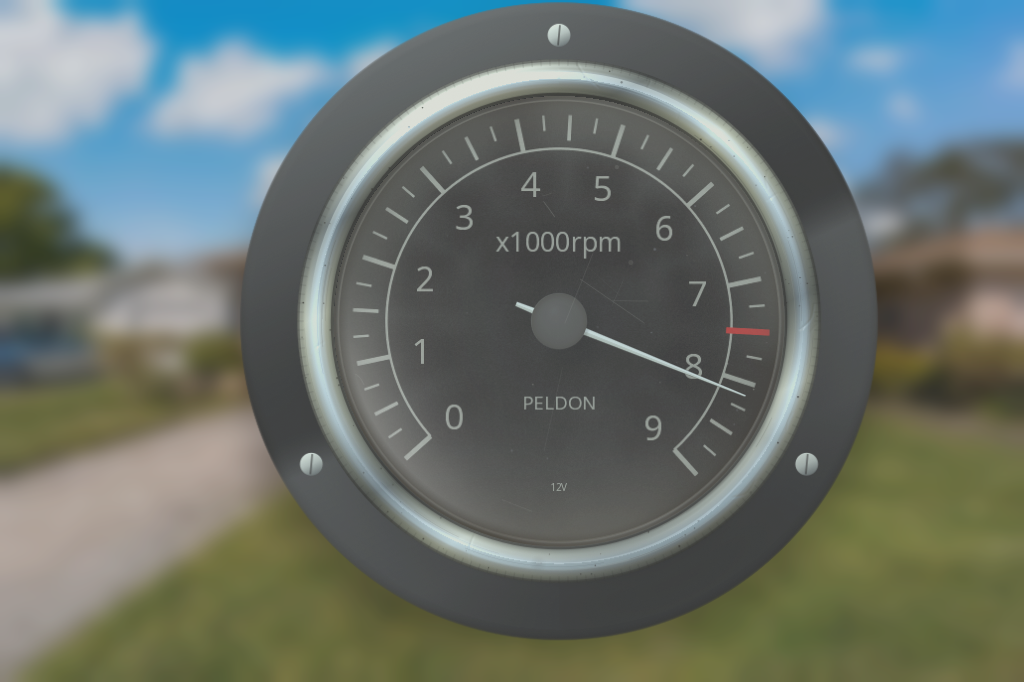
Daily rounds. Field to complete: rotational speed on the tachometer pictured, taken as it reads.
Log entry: 8125 rpm
